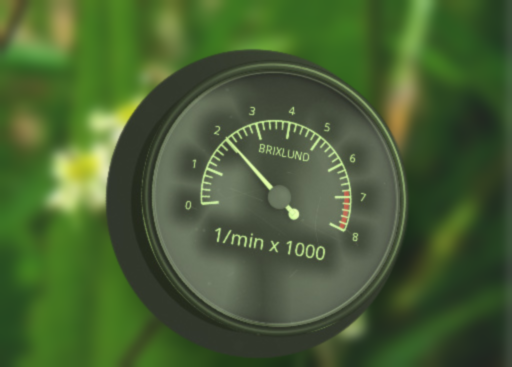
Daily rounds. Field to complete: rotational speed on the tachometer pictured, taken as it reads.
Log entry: 2000 rpm
